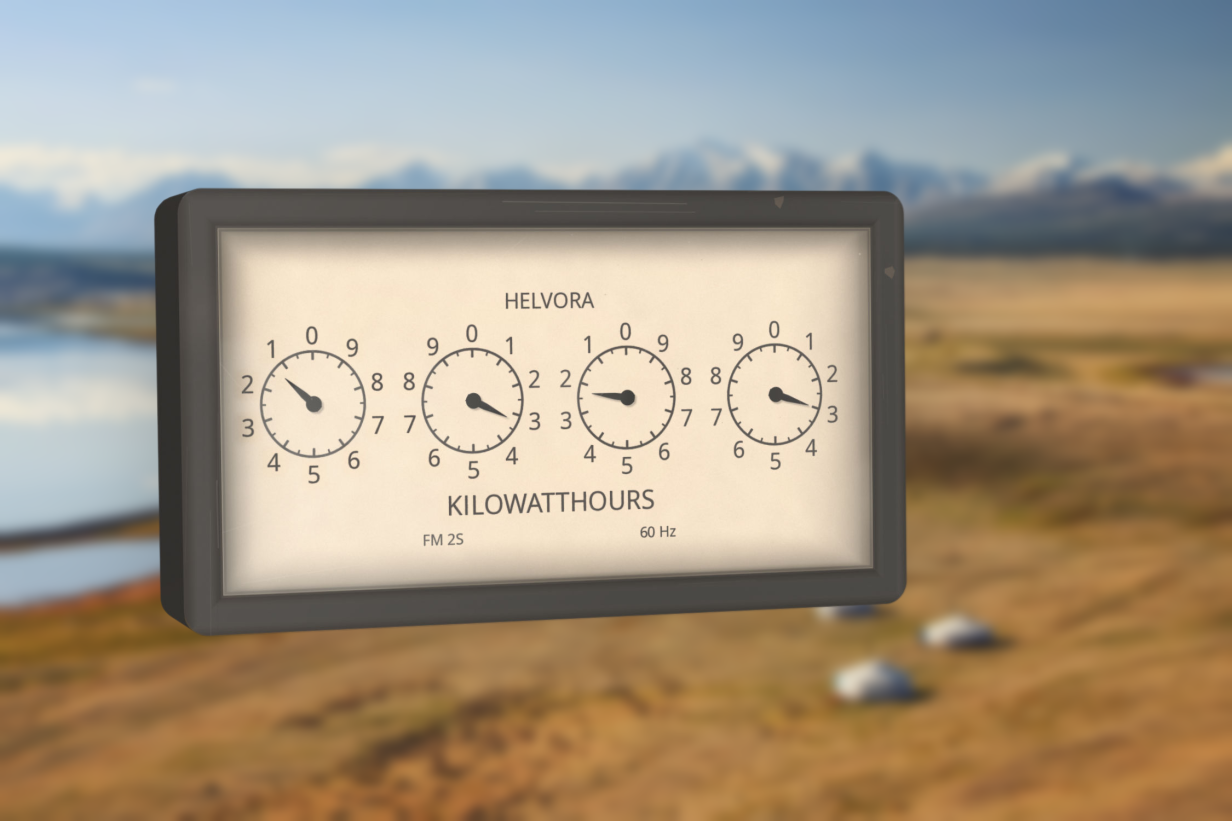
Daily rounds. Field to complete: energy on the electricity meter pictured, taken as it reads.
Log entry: 1323 kWh
